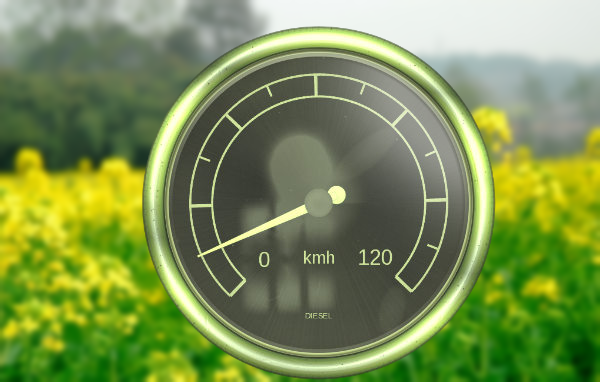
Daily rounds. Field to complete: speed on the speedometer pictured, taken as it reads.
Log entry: 10 km/h
